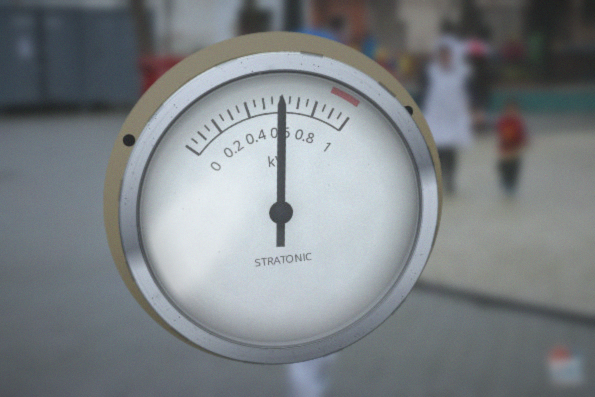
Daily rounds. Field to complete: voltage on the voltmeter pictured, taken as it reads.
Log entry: 0.6 kV
